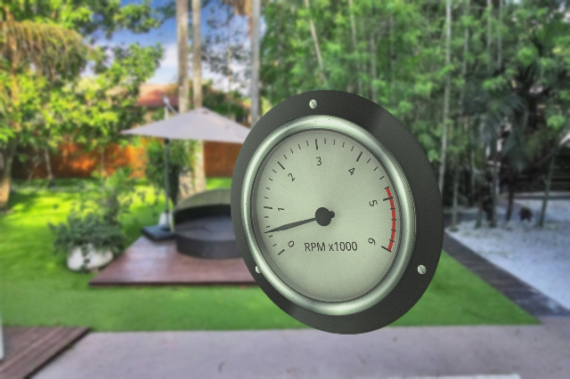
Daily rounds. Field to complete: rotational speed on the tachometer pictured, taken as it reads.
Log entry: 500 rpm
